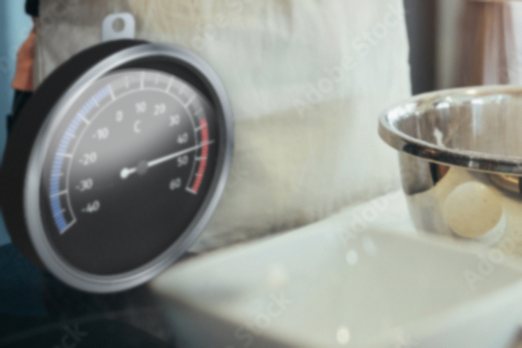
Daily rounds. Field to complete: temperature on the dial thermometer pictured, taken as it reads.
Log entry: 45 °C
